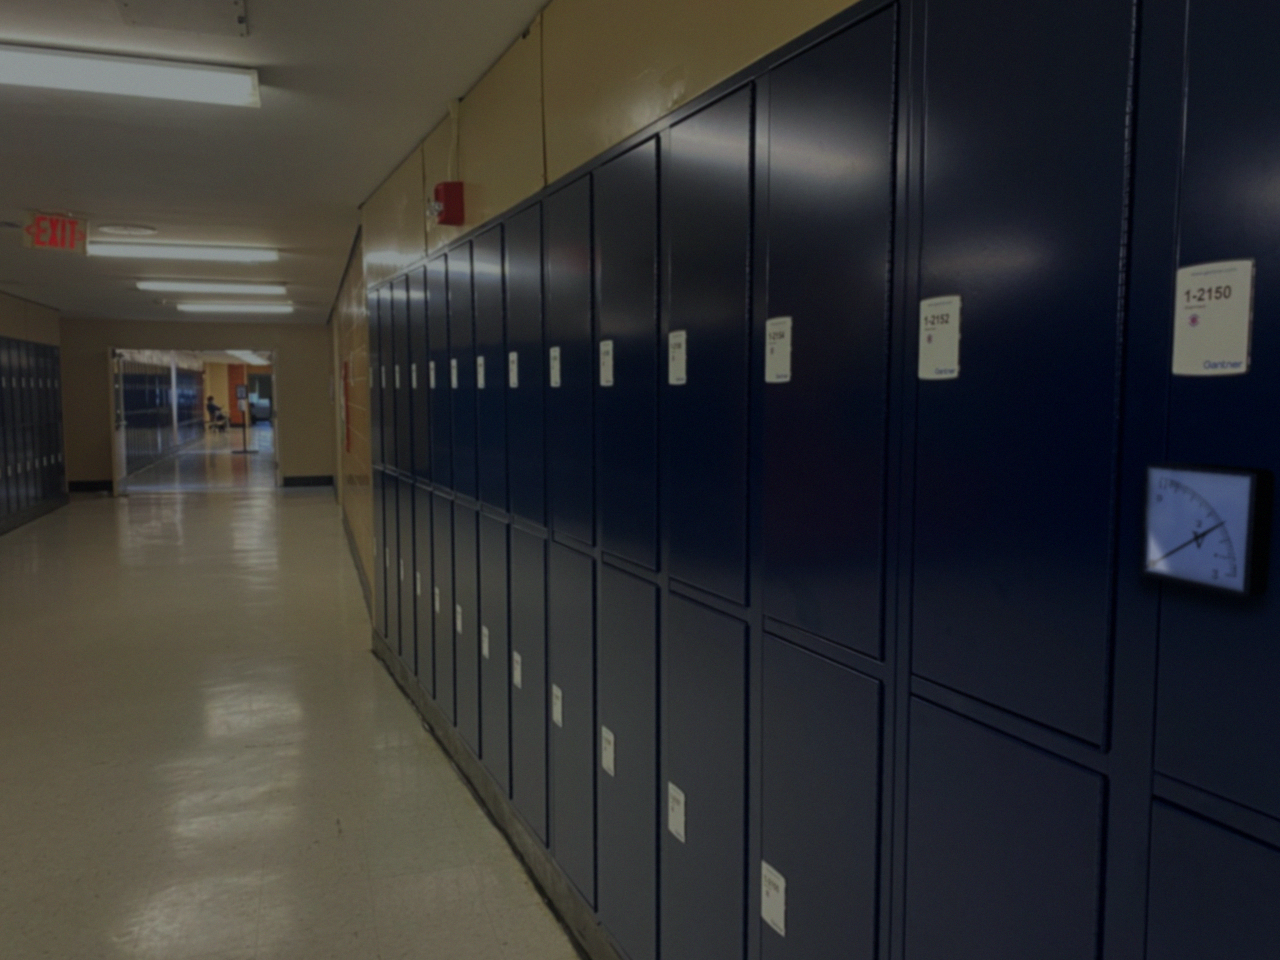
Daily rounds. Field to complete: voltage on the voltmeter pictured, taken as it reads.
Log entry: 2.25 V
